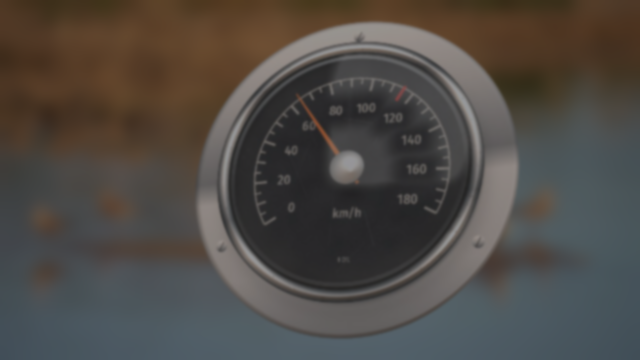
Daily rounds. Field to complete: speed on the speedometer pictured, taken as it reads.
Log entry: 65 km/h
